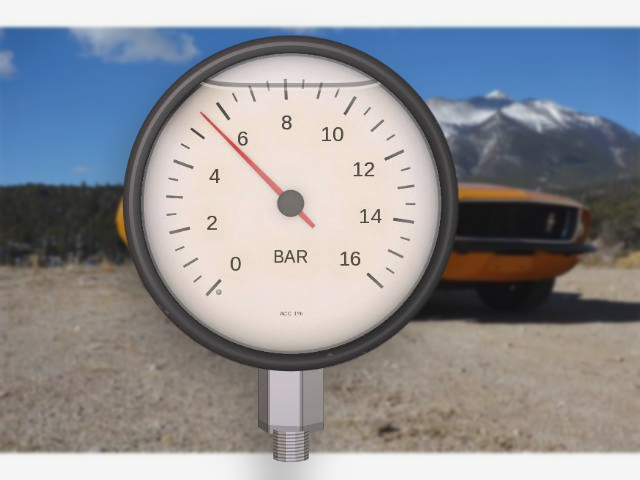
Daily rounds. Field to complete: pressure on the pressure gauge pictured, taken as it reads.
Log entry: 5.5 bar
